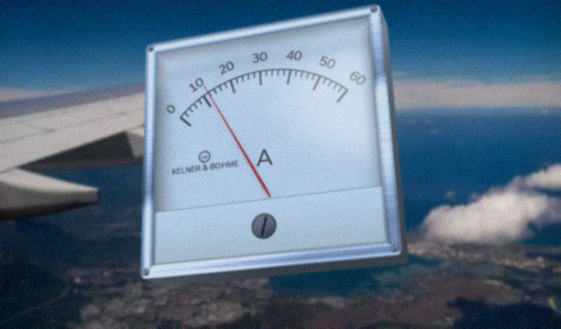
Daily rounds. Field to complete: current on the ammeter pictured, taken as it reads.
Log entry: 12 A
